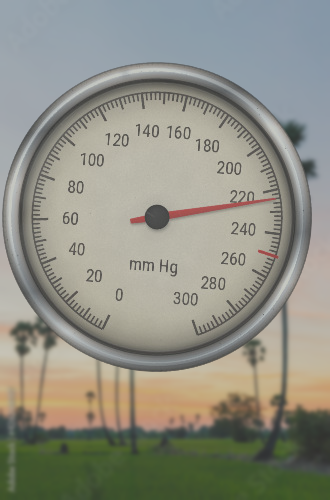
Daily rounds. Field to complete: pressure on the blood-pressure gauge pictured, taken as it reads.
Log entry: 224 mmHg
